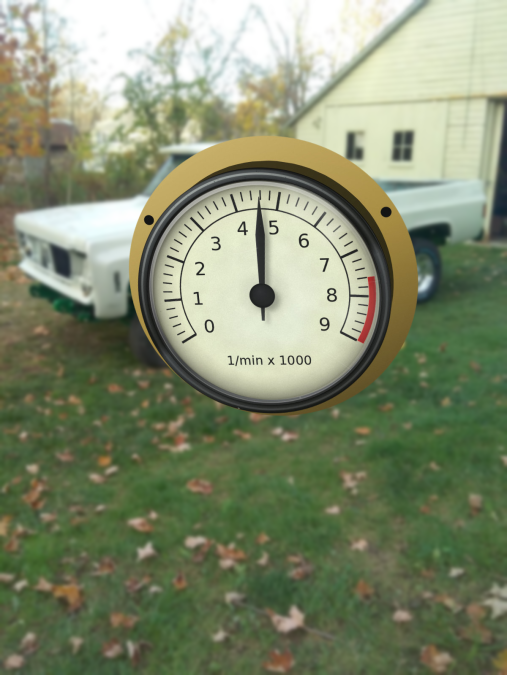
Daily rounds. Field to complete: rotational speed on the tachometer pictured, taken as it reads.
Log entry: 4600 rpm
